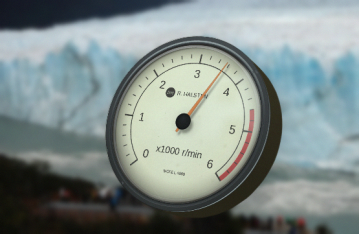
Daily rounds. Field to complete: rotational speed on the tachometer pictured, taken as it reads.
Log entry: 3600 rpm
